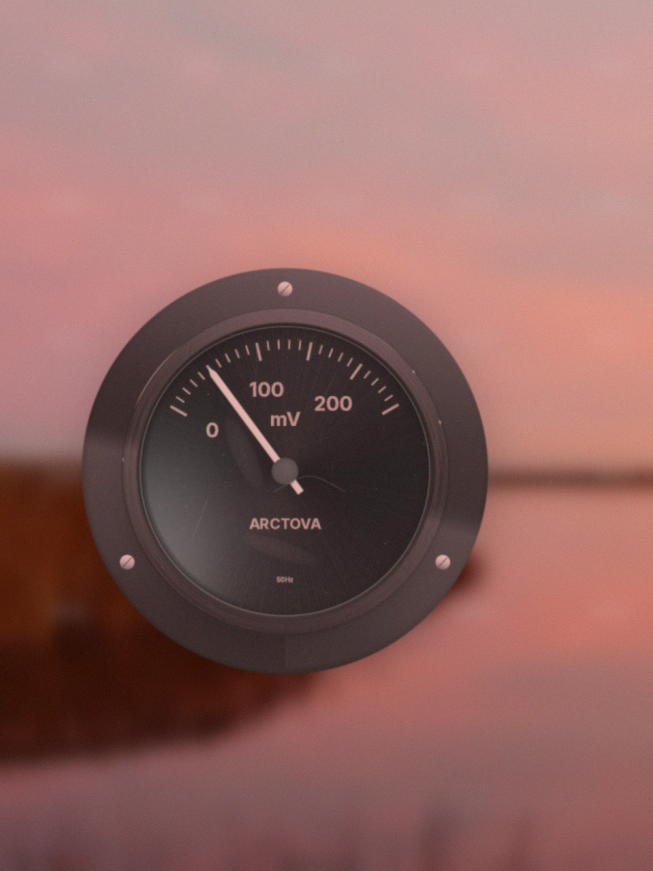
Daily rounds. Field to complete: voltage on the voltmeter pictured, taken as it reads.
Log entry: 50 mV
